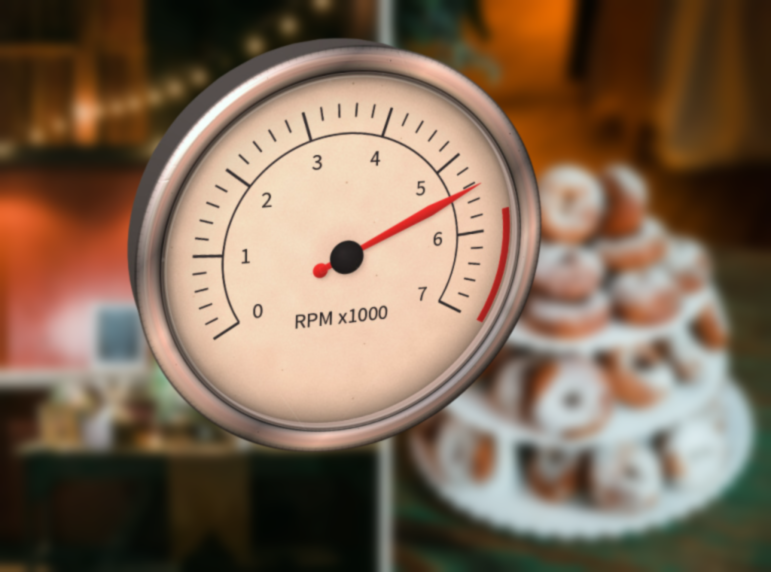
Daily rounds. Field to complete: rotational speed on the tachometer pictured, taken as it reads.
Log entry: 5400 rpm
